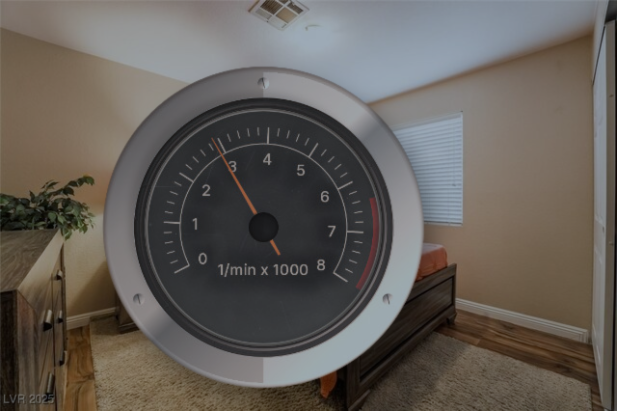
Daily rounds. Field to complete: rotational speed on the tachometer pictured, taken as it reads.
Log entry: 2900 rpm
